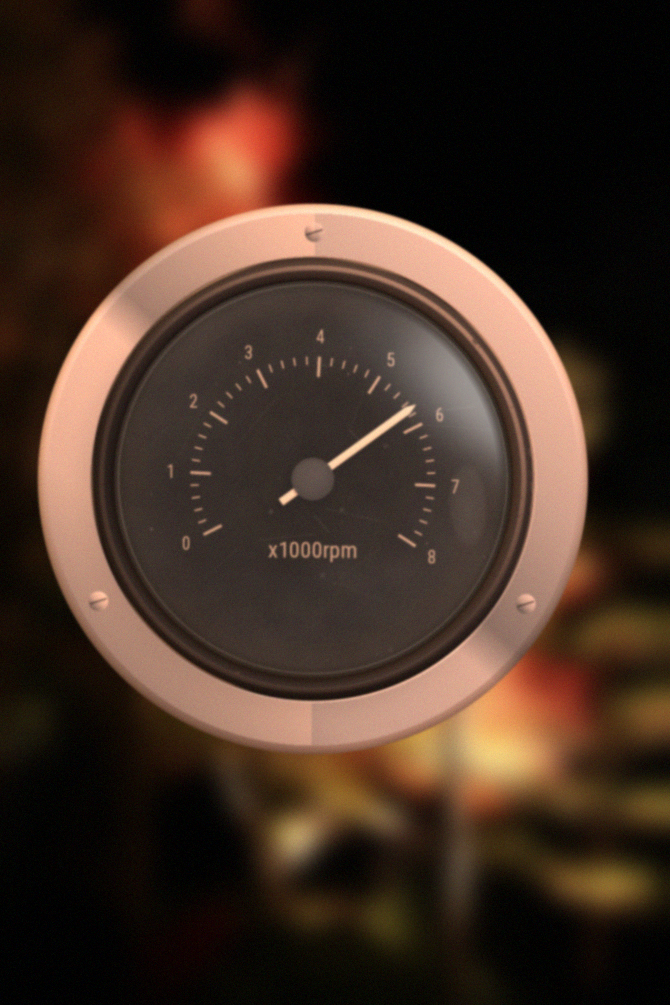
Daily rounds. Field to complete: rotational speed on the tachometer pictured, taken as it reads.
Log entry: 5700 rpm
